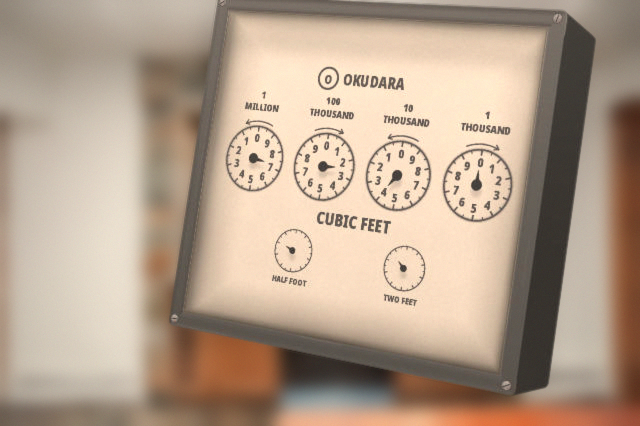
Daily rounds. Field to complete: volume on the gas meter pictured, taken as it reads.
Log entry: 724000 ft³
